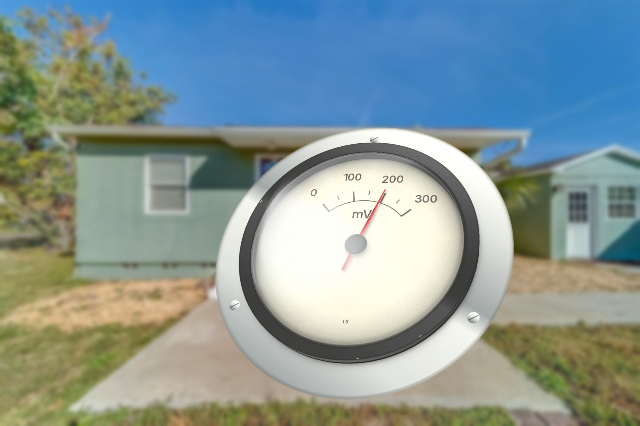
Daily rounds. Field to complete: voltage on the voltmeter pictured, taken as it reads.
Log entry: 200 mV
